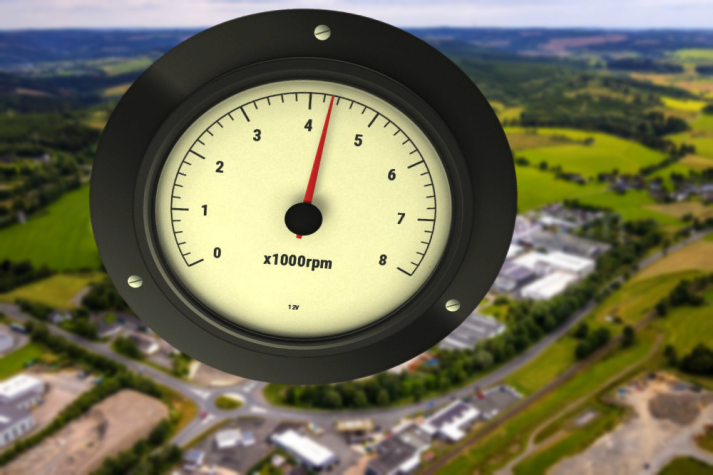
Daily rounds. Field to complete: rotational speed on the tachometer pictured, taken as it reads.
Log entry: 4300 rpm
